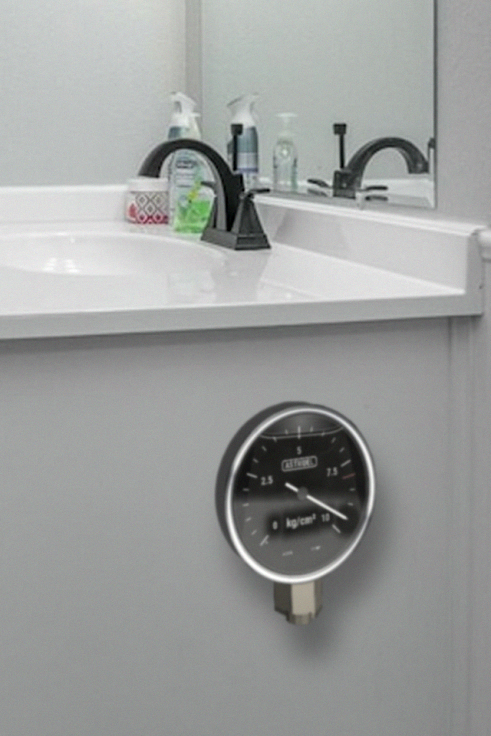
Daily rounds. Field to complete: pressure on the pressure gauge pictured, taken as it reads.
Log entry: 9.5 kg/cm²
